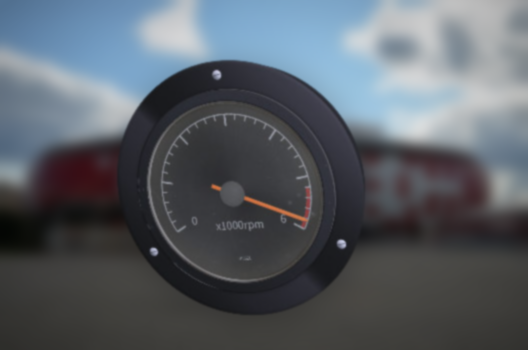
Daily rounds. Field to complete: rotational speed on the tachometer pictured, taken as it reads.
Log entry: 5800 rpm
